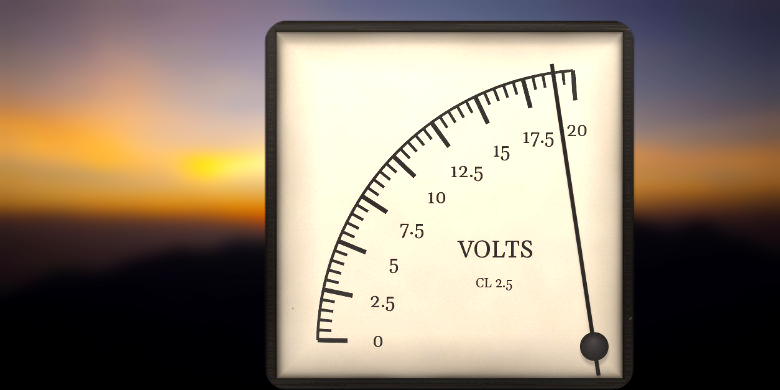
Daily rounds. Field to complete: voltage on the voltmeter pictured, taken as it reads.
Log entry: 19 V
